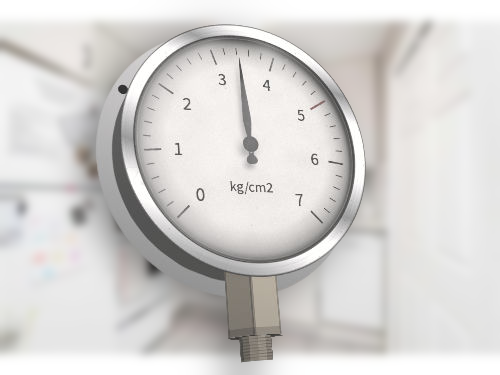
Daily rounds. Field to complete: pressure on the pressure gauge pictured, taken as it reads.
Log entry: 3.4 kg/cm²
